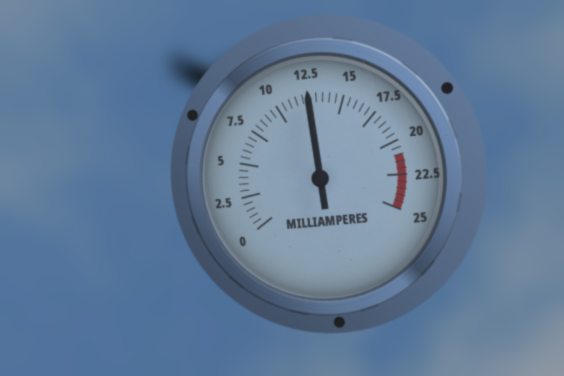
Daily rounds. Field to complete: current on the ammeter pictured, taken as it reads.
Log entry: 12.5 mA
